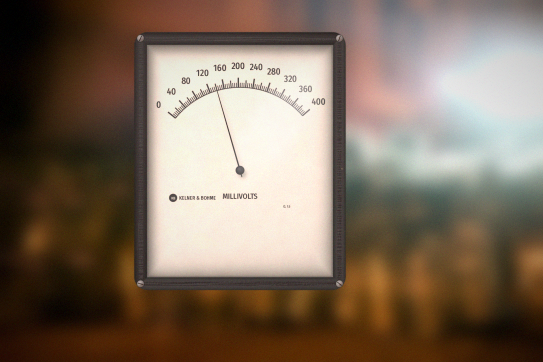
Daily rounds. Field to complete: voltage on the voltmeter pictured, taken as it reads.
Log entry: 140 mV
